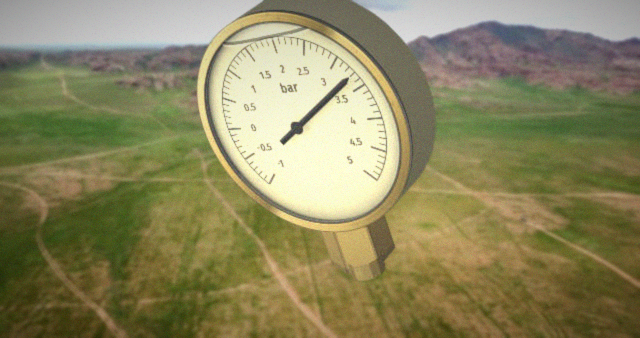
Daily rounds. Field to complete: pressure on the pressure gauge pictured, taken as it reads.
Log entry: 3.3 bar
